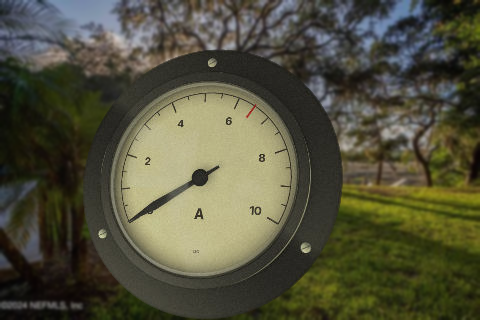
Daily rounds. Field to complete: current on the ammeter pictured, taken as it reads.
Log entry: 0 A
